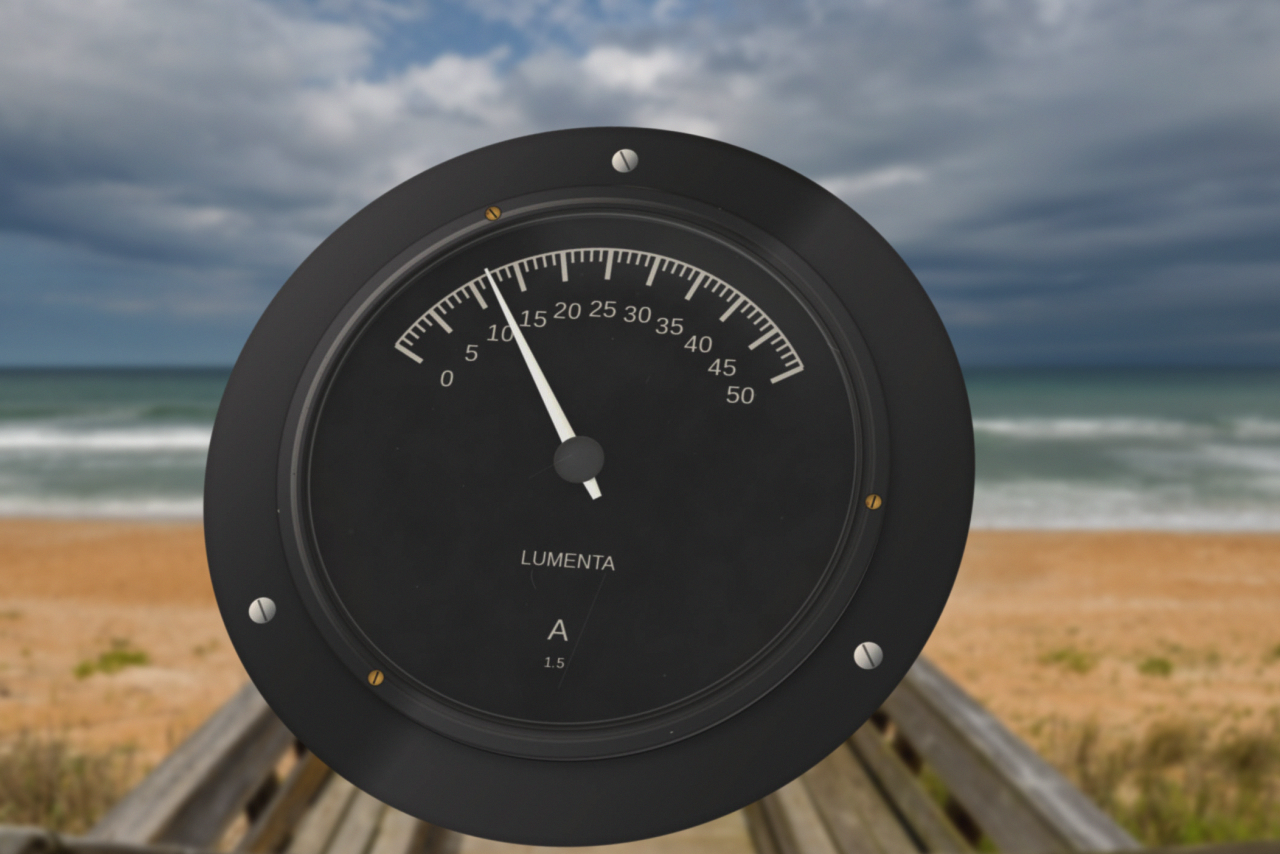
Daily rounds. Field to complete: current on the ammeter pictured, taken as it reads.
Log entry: 12 A
